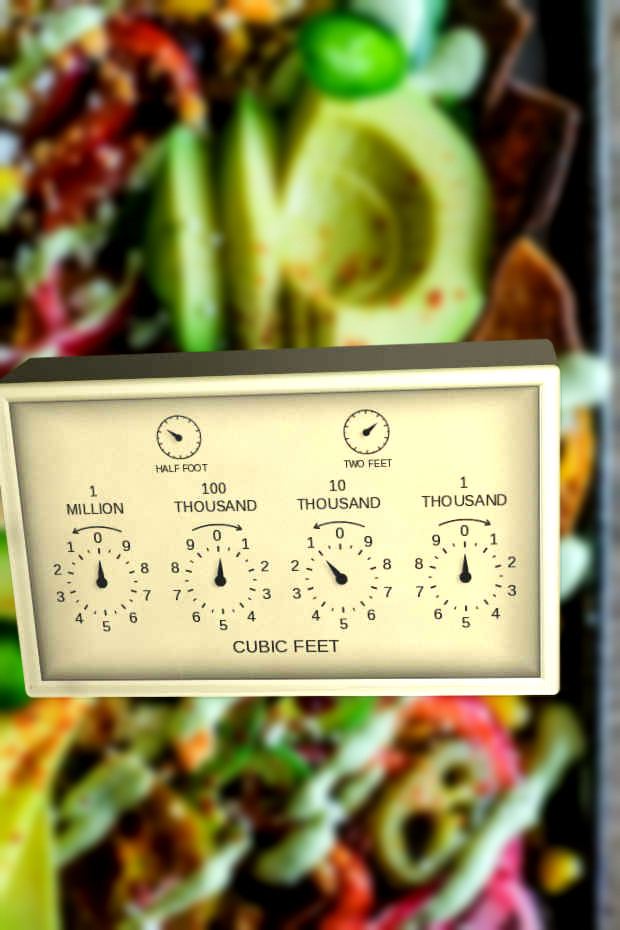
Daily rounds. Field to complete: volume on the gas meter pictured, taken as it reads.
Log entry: 1000 ft³
